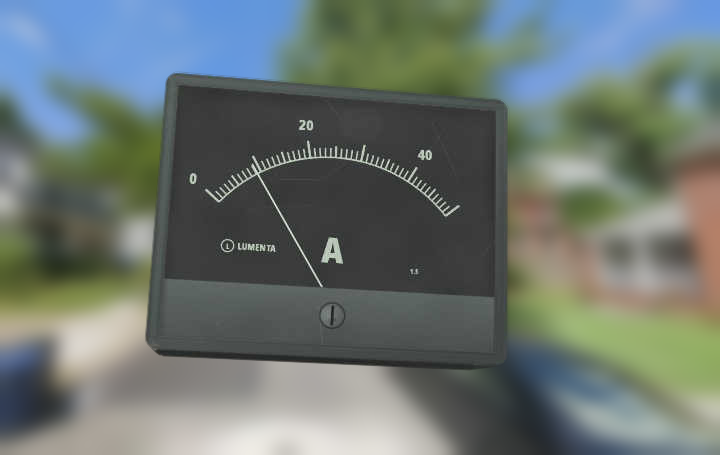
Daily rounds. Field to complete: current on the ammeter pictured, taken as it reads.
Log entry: 9 A
